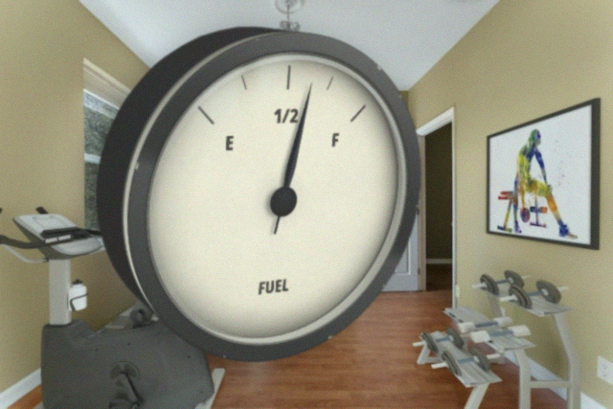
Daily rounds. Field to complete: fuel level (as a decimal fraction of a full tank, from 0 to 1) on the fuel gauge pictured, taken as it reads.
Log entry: 0.625
